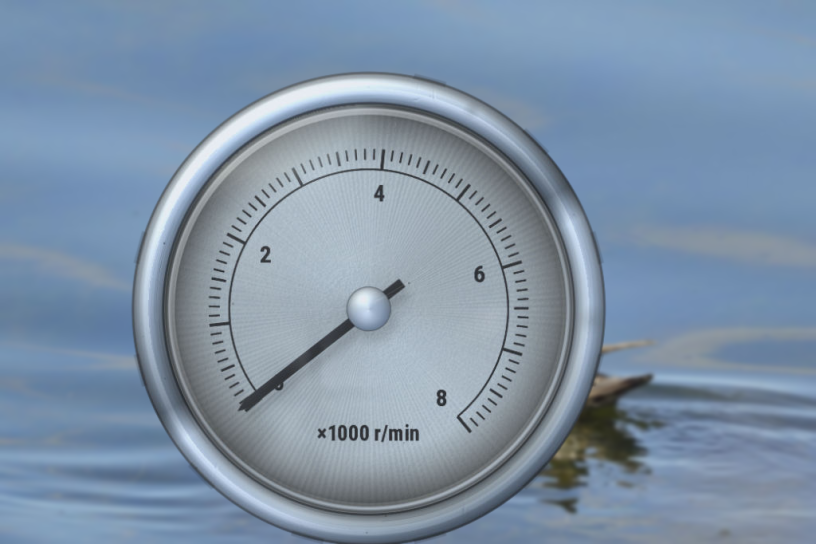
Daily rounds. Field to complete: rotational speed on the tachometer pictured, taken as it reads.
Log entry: 50 rpm
